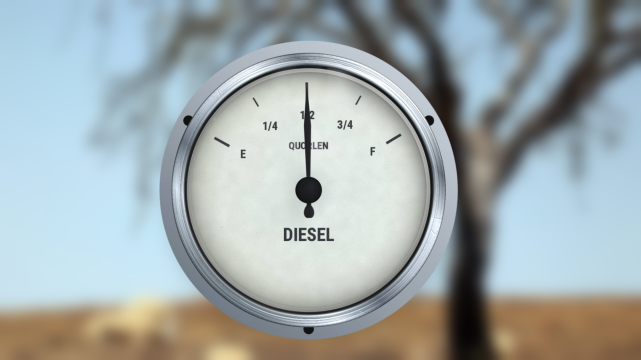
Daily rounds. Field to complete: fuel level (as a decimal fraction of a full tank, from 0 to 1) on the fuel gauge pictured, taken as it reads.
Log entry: 0.5
